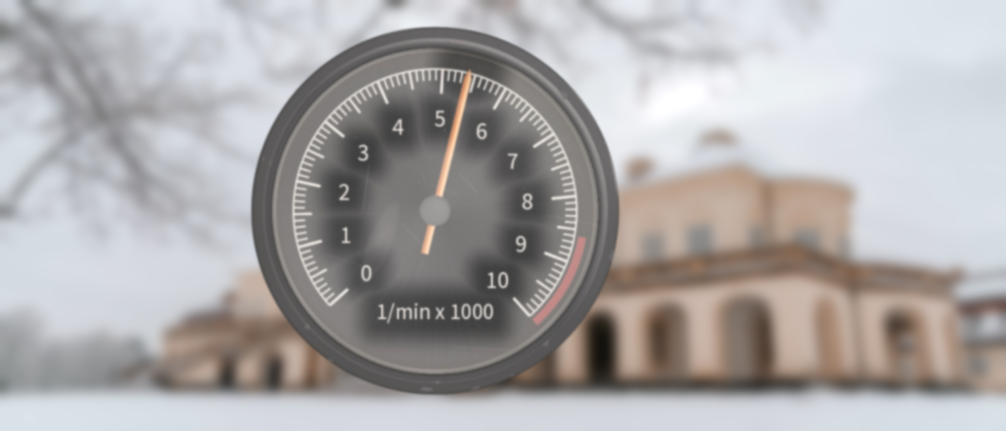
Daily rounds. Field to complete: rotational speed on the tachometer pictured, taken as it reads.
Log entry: 5400 rpm
